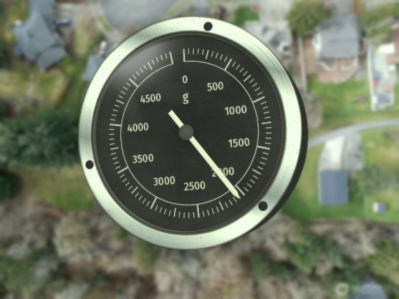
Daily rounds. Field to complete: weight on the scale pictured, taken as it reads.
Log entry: 2050 g
